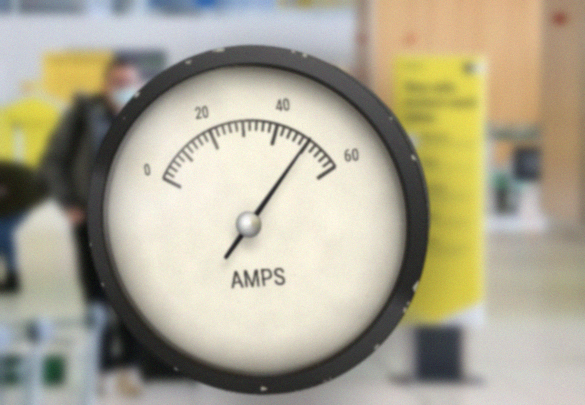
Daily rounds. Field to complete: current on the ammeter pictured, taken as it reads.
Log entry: 50 A
